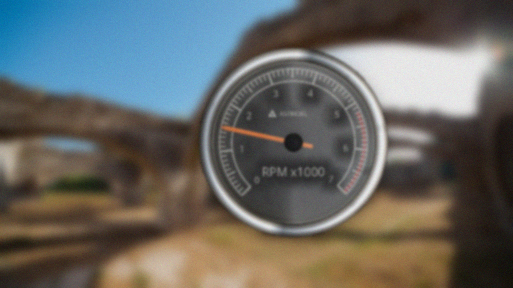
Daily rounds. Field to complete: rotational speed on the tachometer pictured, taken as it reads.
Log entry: 1500 rpm
